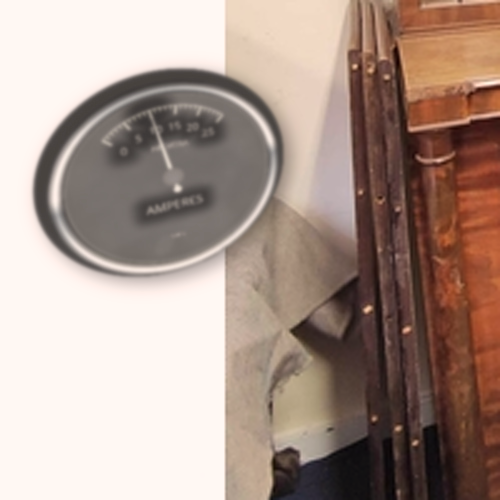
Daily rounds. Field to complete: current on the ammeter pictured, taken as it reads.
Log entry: 10 A
